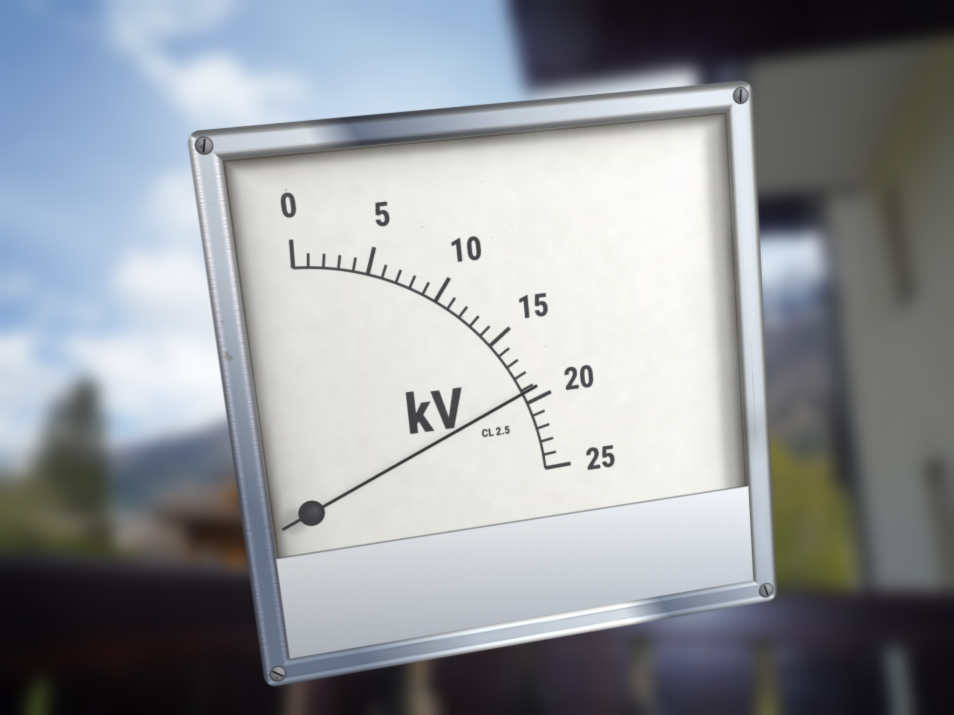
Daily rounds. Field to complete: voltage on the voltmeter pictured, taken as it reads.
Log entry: 19 kV
